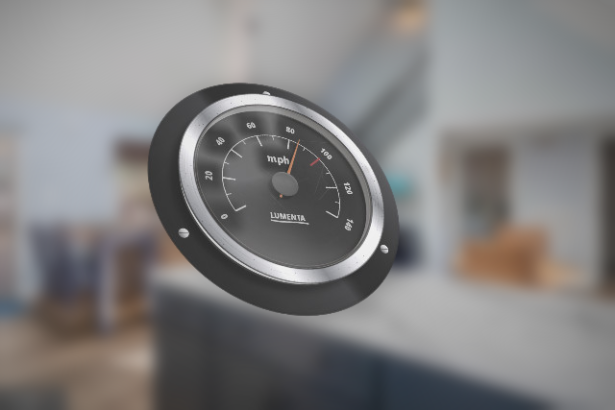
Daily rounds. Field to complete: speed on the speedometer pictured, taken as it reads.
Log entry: 85 mph
